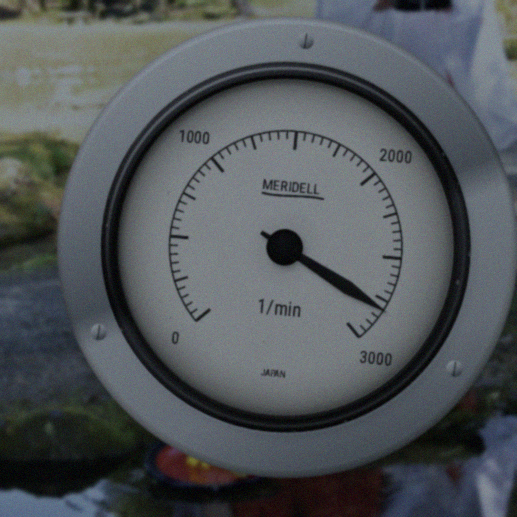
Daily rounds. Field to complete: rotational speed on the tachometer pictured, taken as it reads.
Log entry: 2800 rpm
